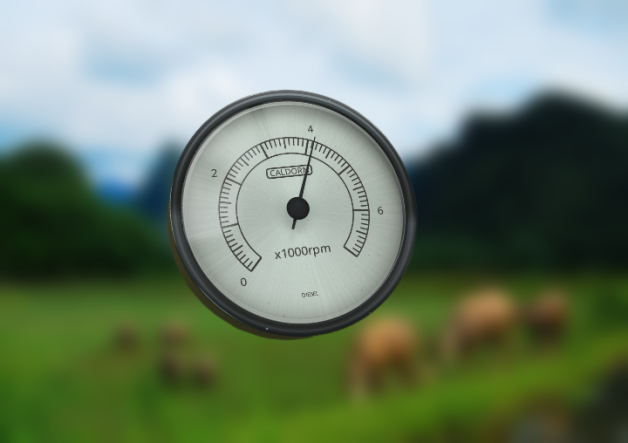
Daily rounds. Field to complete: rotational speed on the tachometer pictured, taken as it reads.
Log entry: 4100 rpm
